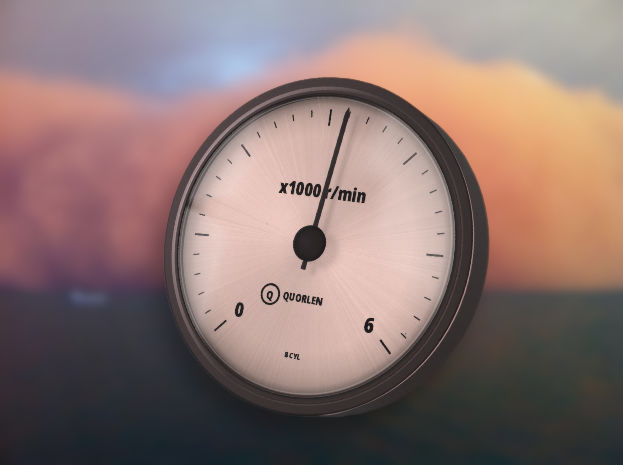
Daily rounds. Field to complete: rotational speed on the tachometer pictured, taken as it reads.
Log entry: 3200 rpm
